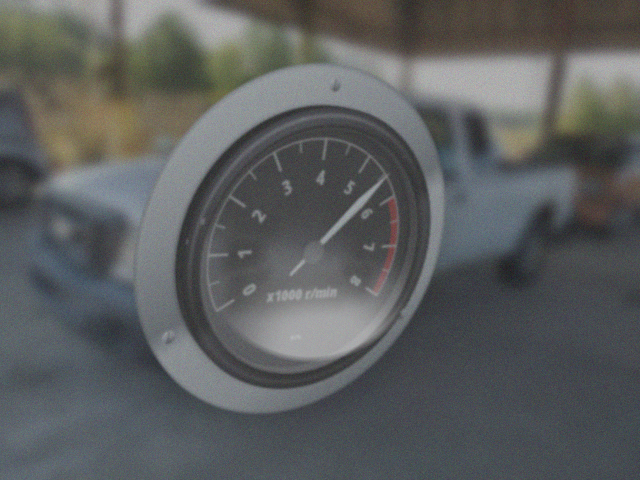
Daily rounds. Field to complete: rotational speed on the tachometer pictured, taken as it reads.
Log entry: 5500 rpm
